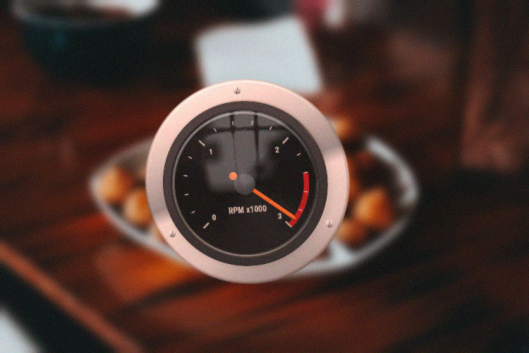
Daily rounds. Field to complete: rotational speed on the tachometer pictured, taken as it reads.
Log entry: 2900 rpm
